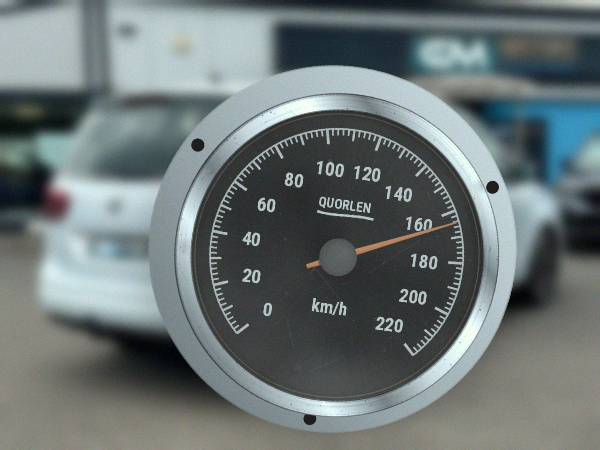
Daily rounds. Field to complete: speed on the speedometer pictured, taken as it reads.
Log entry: 164 km/h
